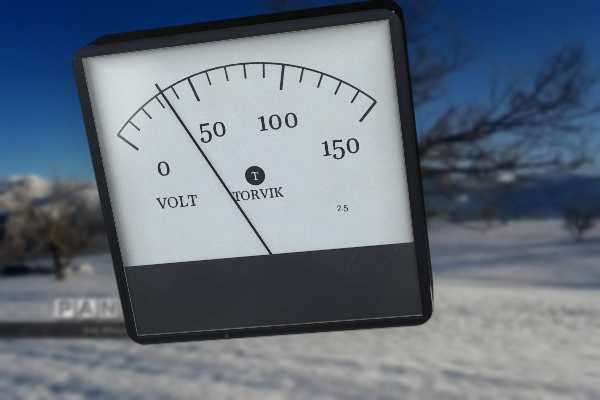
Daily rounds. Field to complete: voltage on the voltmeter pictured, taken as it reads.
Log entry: 35 V
